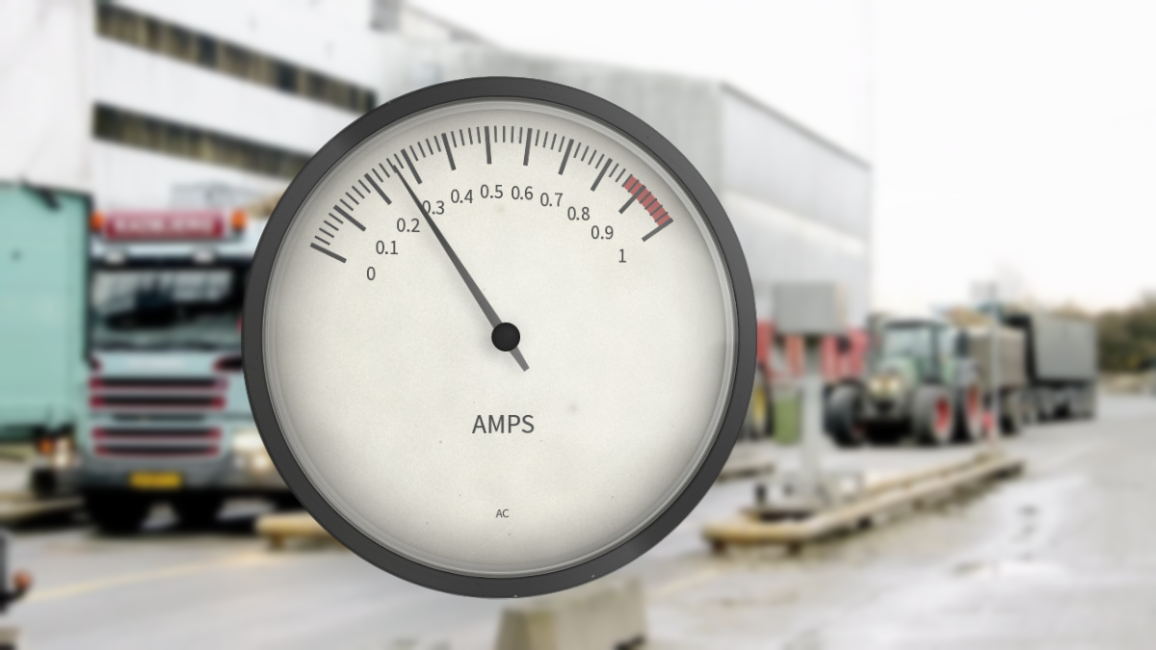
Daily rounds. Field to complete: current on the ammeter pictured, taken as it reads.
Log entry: 0.26 A
